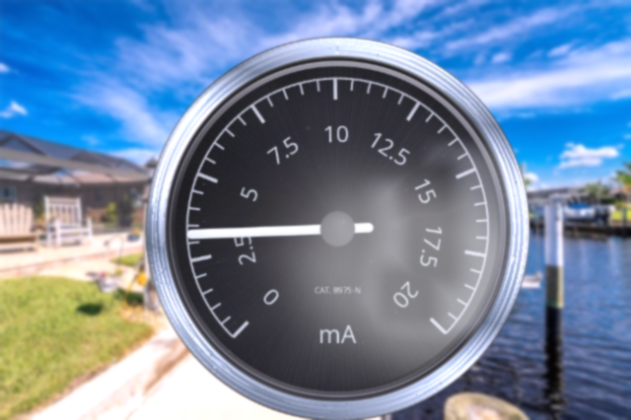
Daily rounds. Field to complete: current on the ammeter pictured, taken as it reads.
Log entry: 3.25 mA
